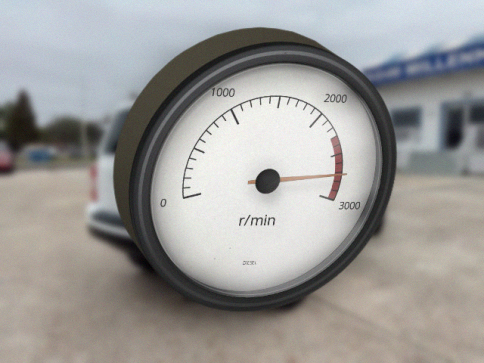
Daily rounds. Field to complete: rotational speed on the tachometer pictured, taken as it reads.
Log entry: 2700 rpm
